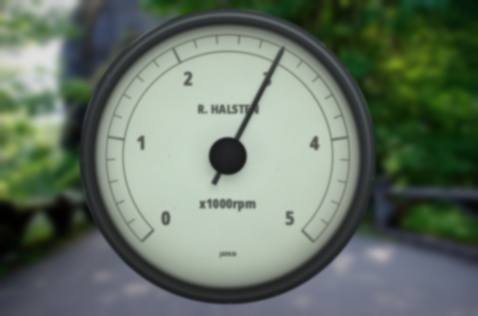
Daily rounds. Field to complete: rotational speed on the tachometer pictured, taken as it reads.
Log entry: 3000 rpm
